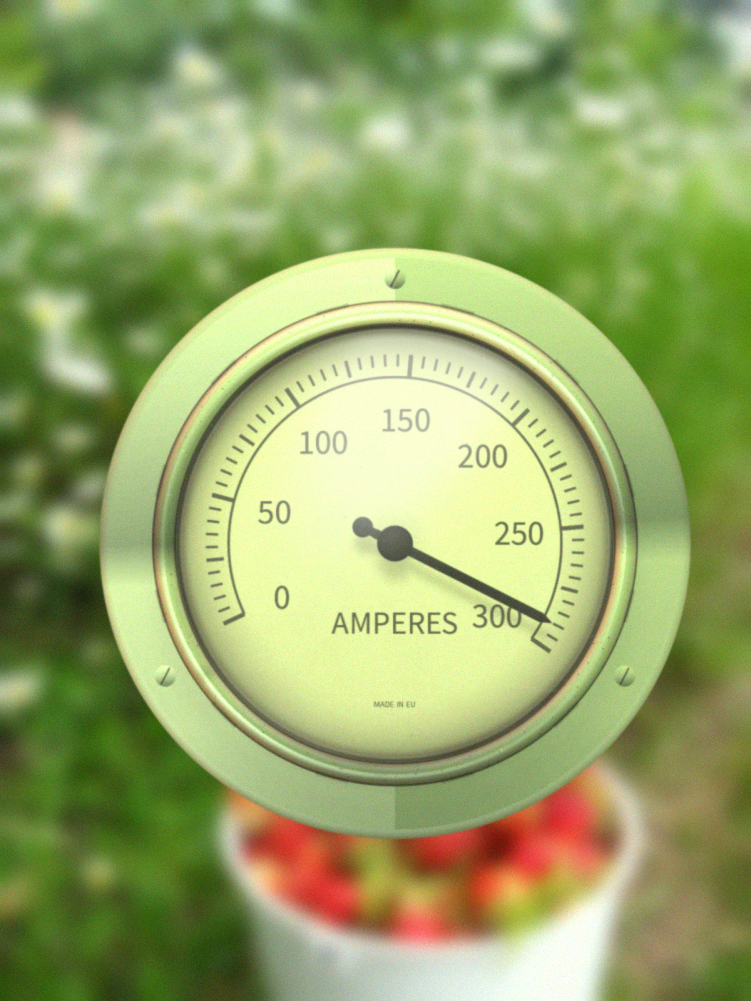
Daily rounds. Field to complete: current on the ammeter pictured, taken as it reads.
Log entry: 290 A
